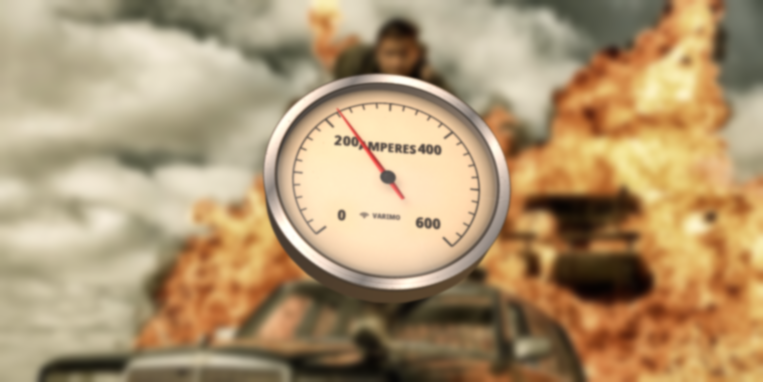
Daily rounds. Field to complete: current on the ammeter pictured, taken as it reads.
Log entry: 220 A
